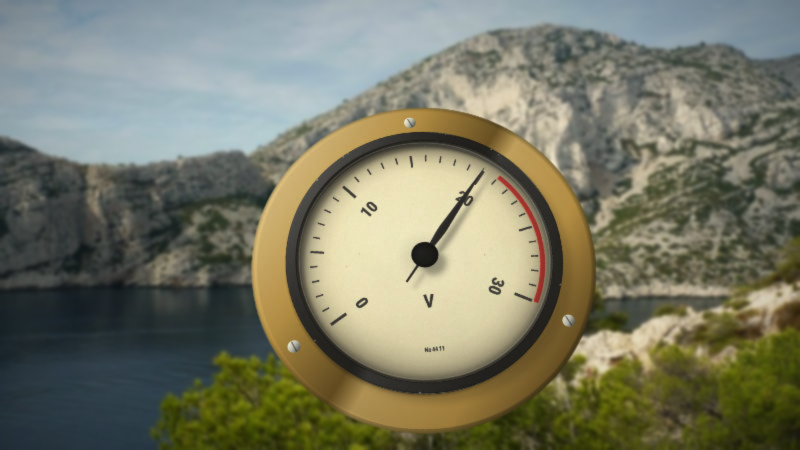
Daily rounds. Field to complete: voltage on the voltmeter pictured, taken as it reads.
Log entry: 20 V
